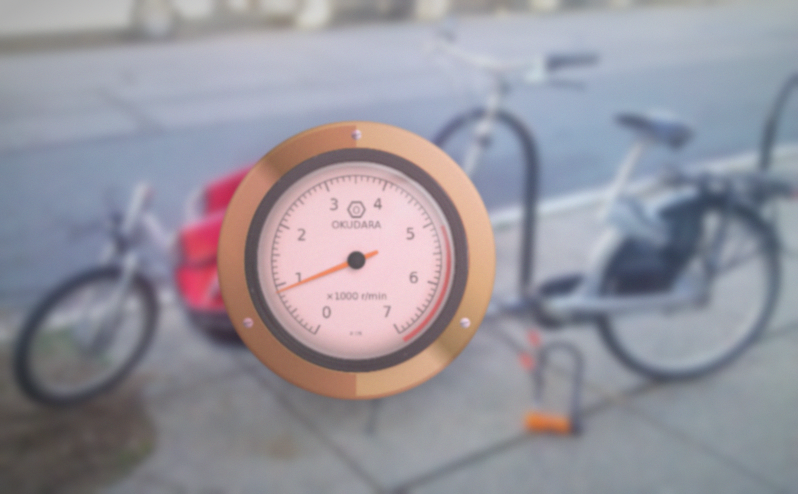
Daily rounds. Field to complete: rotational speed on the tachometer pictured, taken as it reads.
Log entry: 900 rpm
